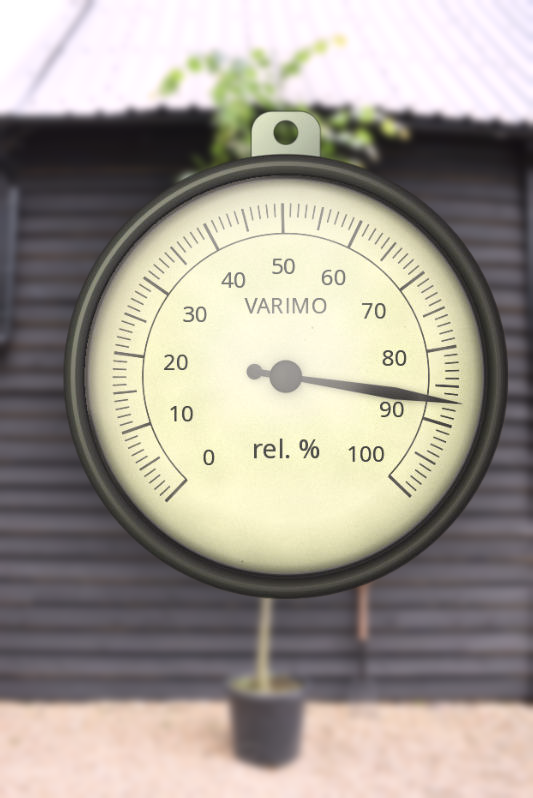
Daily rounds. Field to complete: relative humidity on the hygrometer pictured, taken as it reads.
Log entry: 87 %
